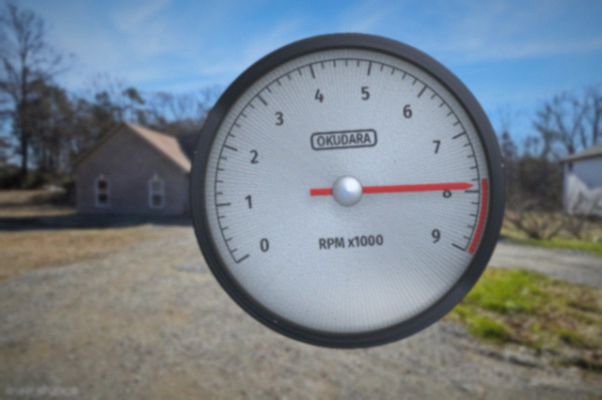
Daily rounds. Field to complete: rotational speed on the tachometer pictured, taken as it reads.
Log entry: 7900 rpm
